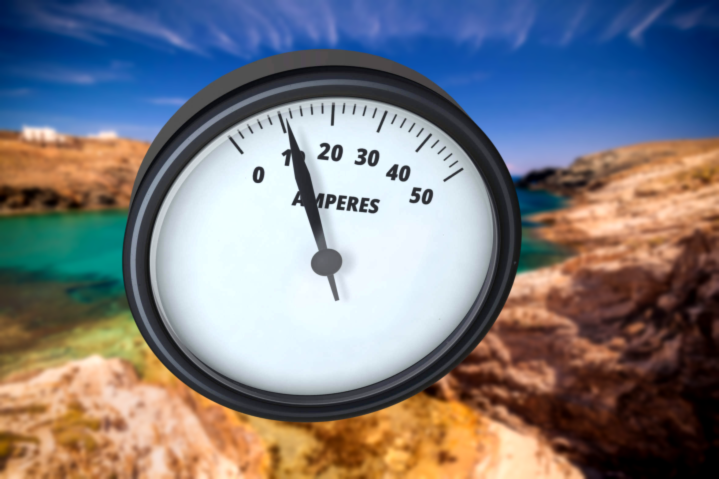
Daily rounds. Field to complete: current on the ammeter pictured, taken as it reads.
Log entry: 11 A
